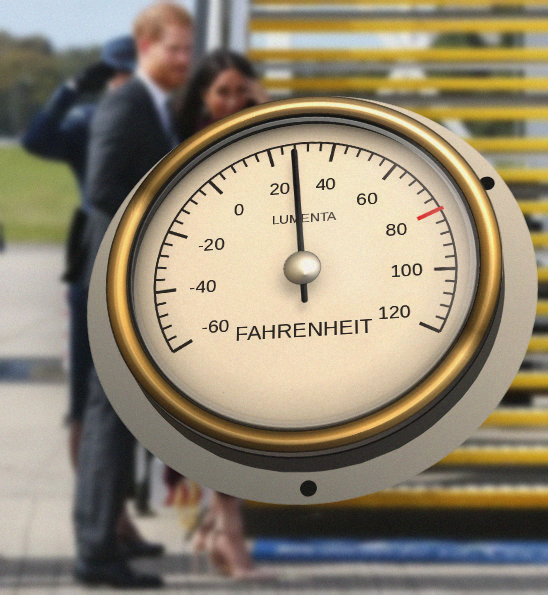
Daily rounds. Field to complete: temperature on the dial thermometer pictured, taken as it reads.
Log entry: 28 °F
